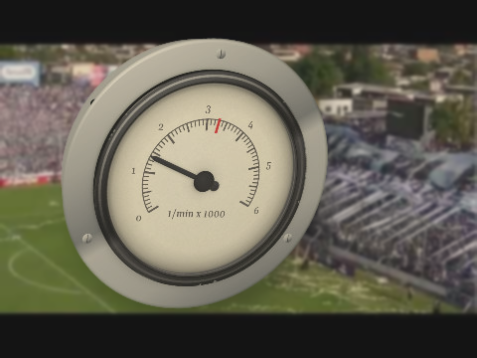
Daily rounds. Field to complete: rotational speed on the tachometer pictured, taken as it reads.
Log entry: 1400 rpm
